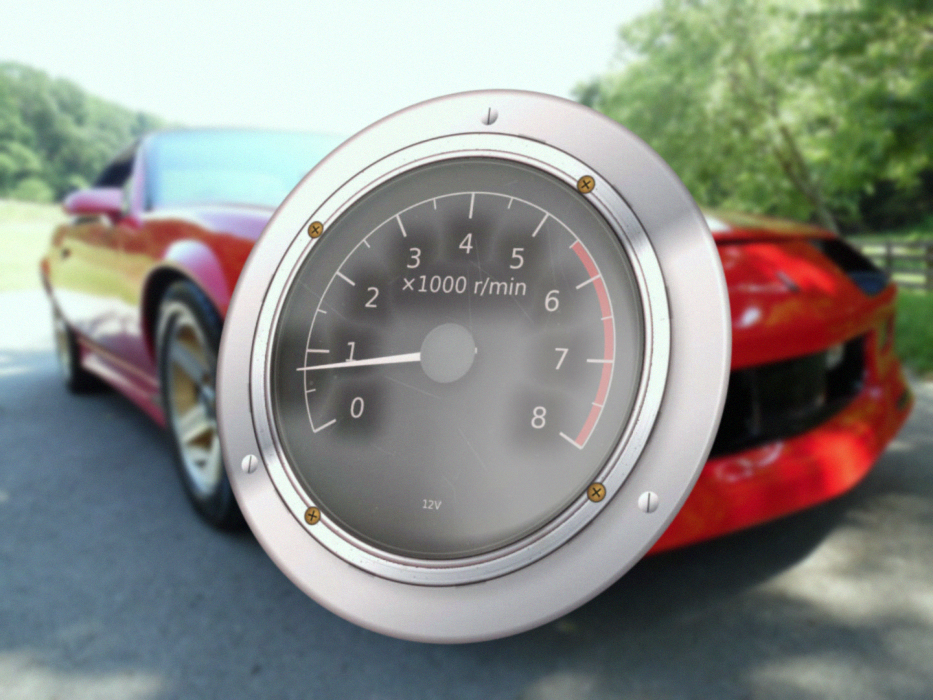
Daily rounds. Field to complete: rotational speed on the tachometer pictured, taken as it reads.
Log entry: 750 rpm
